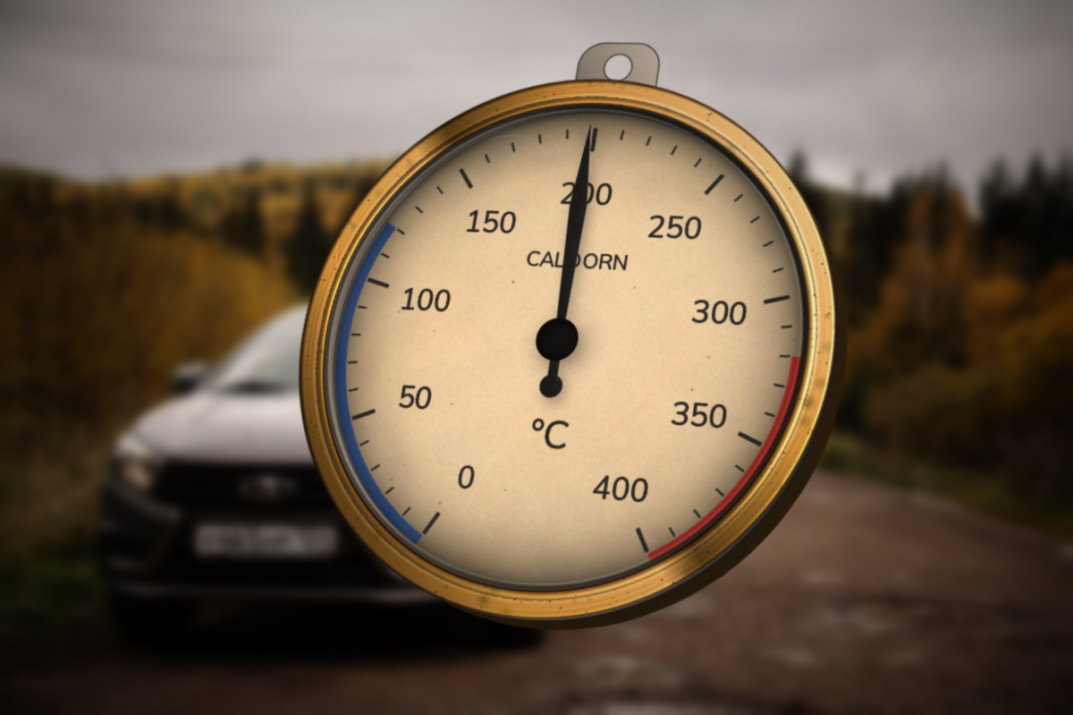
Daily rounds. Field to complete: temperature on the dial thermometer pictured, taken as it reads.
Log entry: 200 °C
